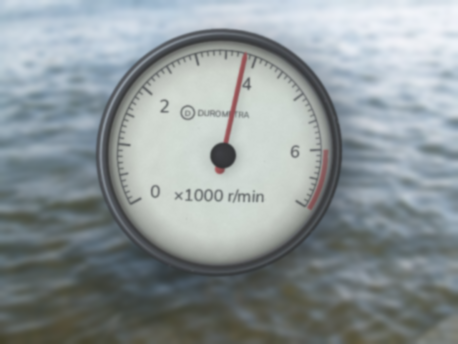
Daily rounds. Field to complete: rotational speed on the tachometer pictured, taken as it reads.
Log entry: 3800 rpm
